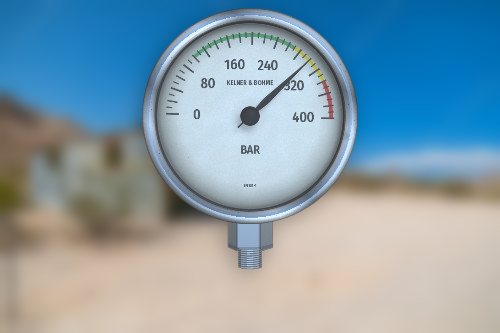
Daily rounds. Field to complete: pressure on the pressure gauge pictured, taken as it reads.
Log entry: 300 bar
